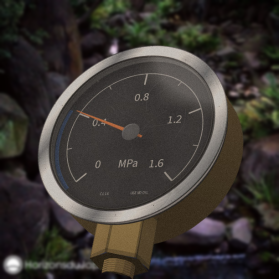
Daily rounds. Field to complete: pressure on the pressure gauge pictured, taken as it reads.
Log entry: 0.4 MPa
